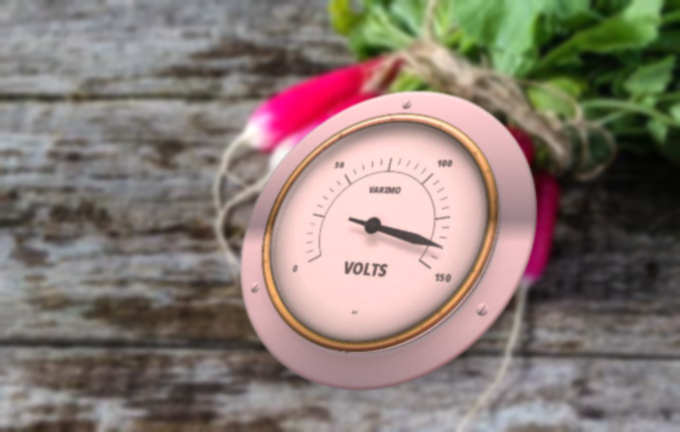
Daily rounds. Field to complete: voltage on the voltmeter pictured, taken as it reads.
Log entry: 140 V
